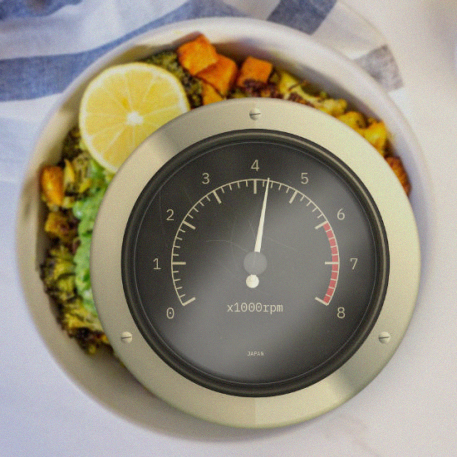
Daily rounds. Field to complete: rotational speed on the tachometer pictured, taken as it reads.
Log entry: 4300 rpm
